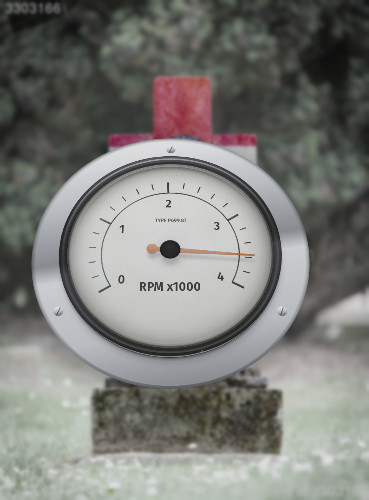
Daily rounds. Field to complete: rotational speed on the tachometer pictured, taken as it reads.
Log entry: 3600 rpm
